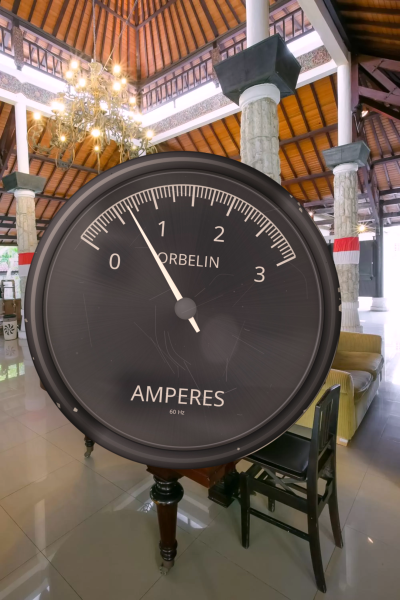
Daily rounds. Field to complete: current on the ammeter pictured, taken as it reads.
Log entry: 0.65 A
